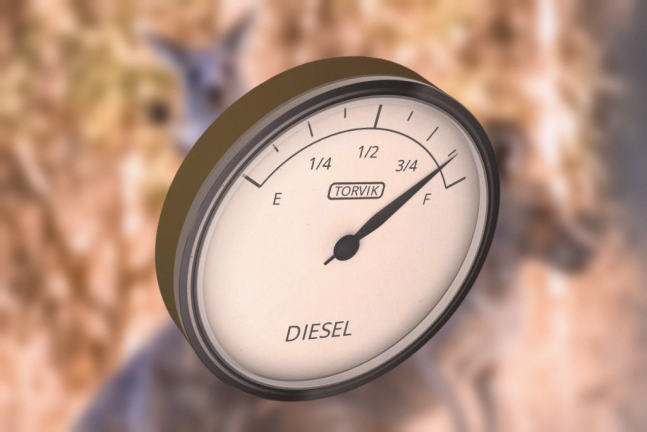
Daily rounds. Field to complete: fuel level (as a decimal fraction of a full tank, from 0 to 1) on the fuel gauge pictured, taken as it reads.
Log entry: 0.875
